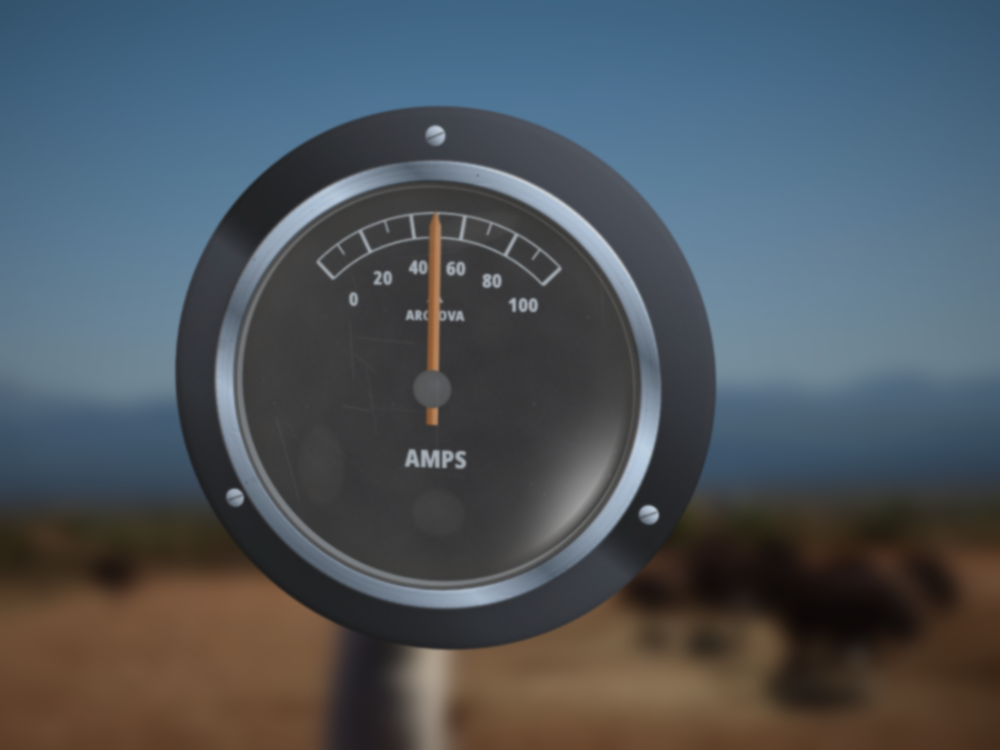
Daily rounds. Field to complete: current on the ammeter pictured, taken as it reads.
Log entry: 50 A
